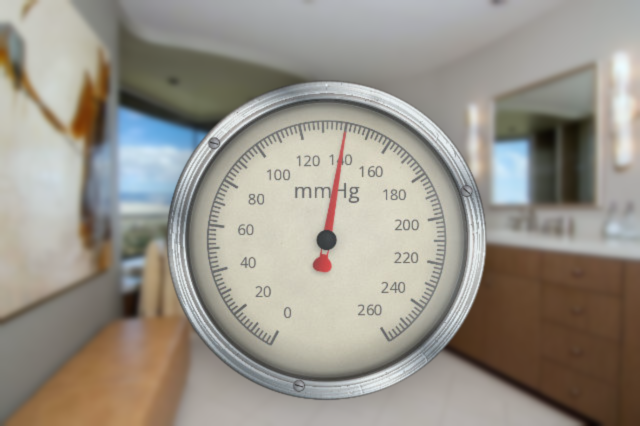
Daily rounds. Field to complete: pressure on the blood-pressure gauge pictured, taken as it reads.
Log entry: 140 mmHg
